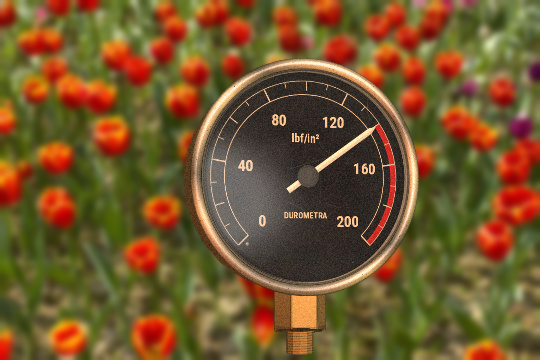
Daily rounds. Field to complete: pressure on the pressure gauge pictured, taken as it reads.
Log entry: 140 psi
